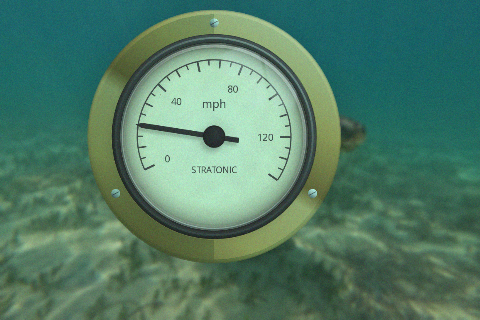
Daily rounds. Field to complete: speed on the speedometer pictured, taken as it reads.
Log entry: 20 mph
